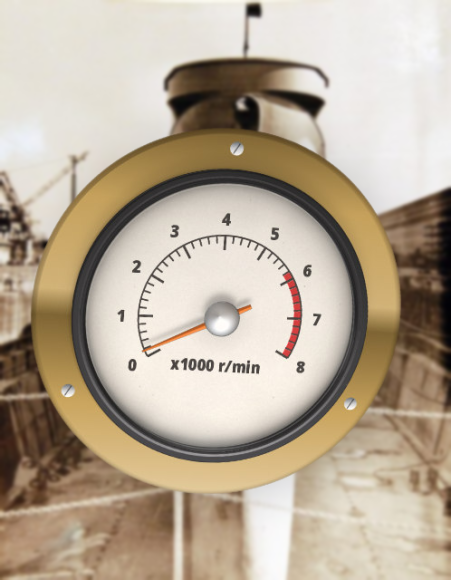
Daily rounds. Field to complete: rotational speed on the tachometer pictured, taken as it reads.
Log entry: 200 rpm
